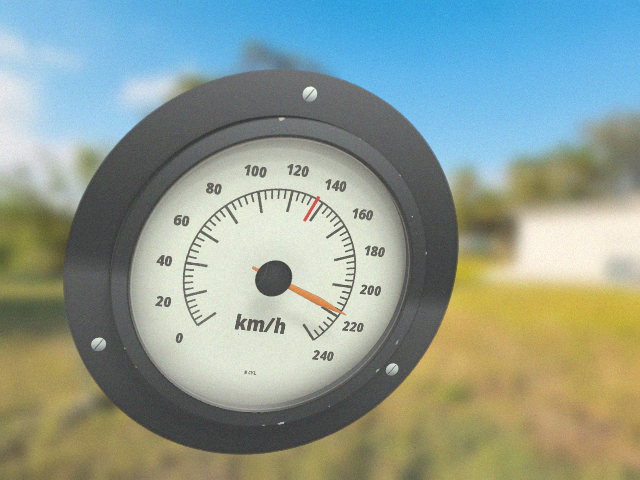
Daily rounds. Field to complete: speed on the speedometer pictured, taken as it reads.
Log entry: 216 km/h
